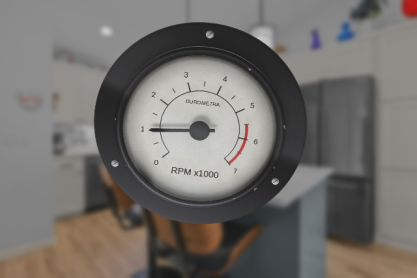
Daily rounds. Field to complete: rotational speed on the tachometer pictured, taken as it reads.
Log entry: 1000 rpm
